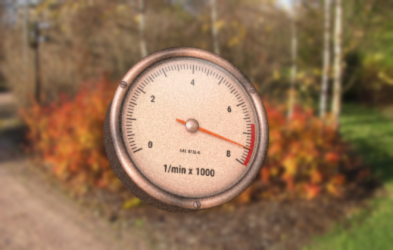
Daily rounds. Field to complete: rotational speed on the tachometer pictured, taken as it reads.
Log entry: 7500 rpm
